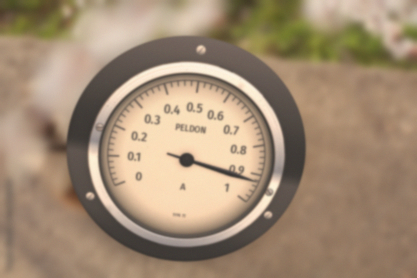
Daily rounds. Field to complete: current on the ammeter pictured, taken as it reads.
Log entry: 0.92 A
